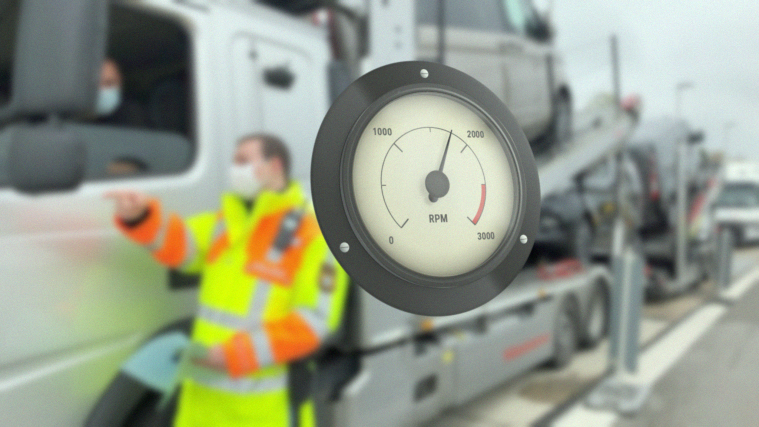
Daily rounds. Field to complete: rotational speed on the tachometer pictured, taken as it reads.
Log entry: 1750 rpm
